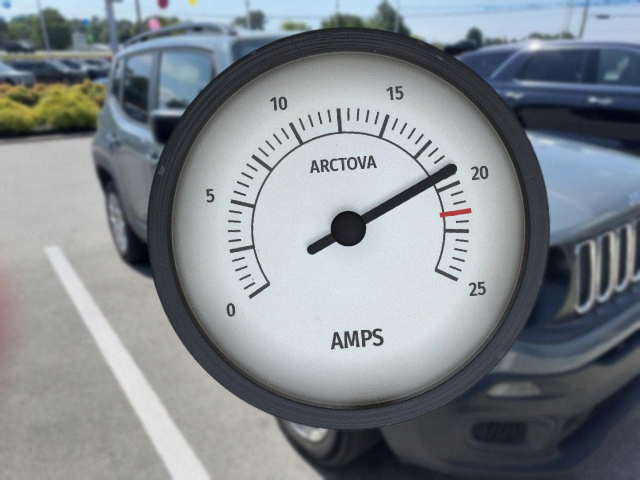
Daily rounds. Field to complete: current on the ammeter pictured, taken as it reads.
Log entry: 19.25 A
